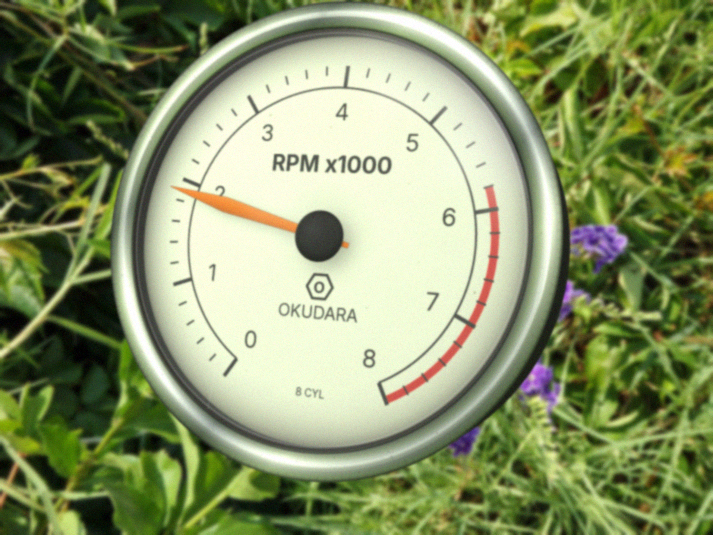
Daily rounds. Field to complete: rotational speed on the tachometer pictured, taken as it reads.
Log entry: 1900 rpm
